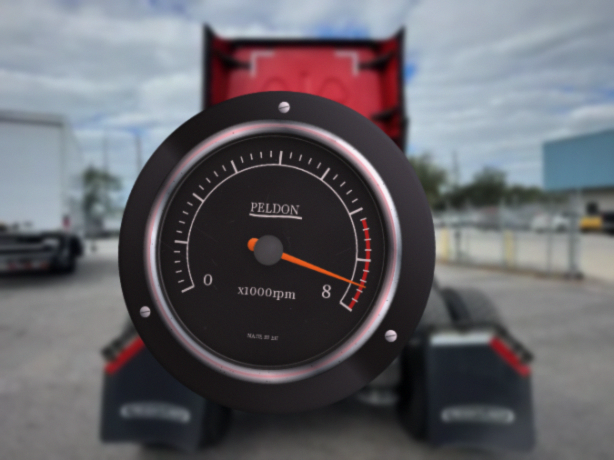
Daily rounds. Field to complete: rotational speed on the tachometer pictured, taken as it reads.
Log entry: 7500 rpm
